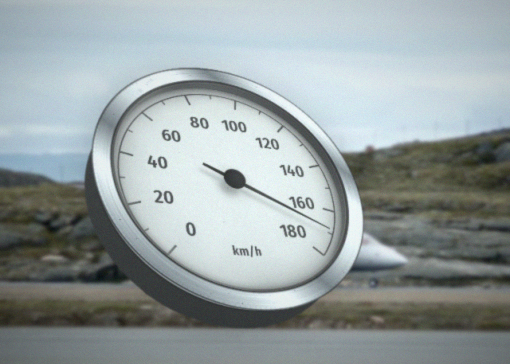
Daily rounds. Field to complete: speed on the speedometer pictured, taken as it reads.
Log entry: 170 km/h
